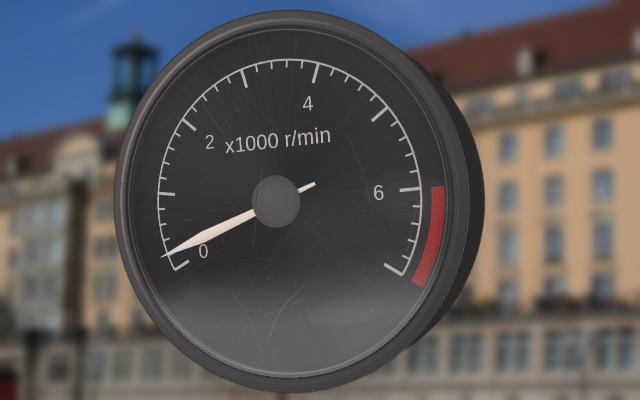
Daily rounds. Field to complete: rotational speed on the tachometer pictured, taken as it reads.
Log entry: 200 rpm
